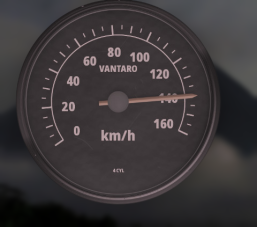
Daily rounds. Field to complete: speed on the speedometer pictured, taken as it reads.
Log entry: 140 km/h
